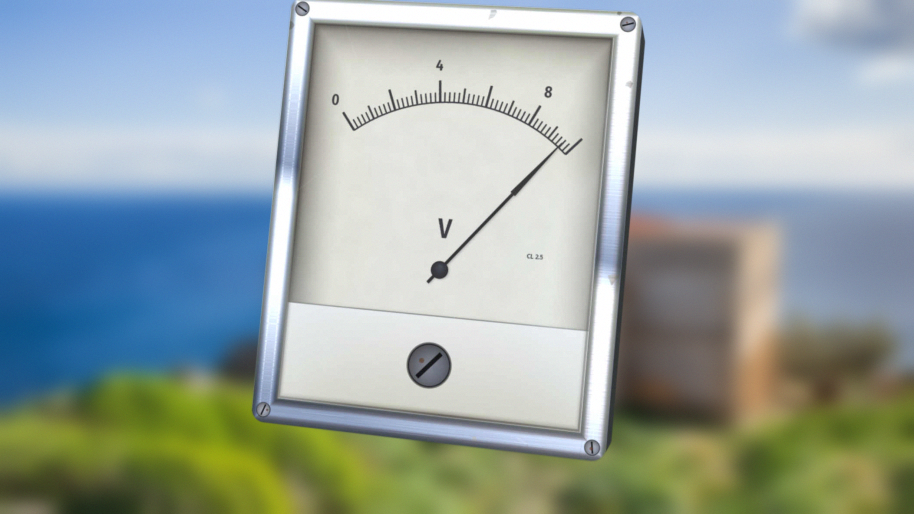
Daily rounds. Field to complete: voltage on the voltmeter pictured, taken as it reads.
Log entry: 9.6 V
